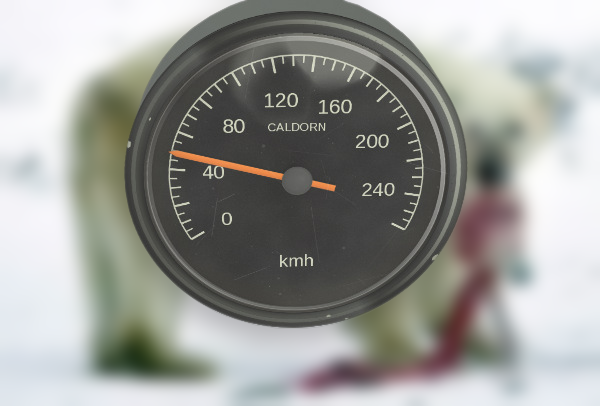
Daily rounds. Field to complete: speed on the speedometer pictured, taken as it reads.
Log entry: 50 km/h
